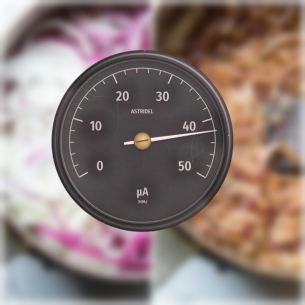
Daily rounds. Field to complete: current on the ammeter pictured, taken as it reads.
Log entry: 42 µA
